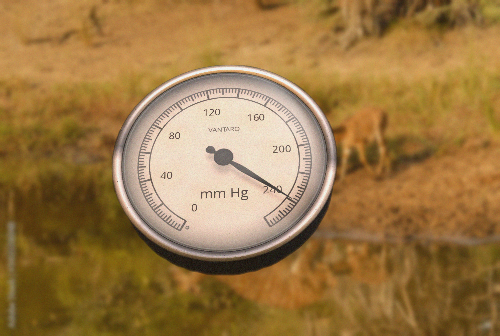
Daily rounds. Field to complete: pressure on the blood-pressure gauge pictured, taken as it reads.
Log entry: 240 mmHg
